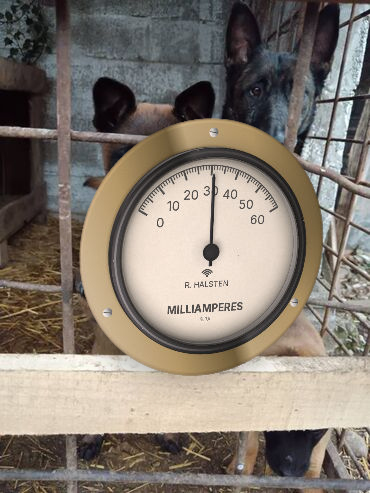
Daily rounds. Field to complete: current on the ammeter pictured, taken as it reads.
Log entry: 30 mA
